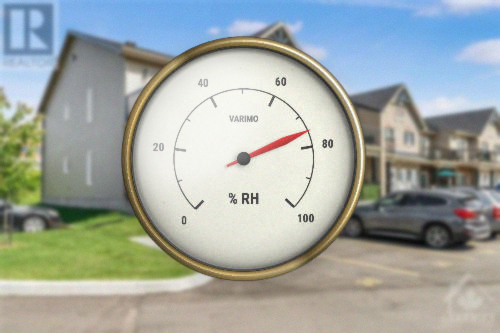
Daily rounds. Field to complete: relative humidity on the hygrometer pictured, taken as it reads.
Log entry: 75 %
